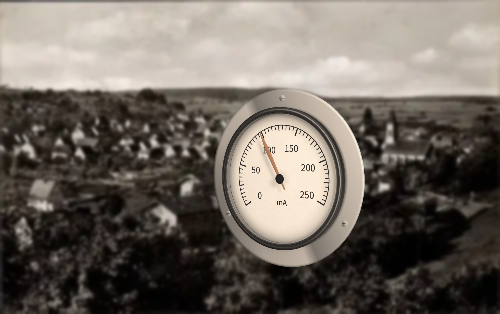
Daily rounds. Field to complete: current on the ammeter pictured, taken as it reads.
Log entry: 100 mA
